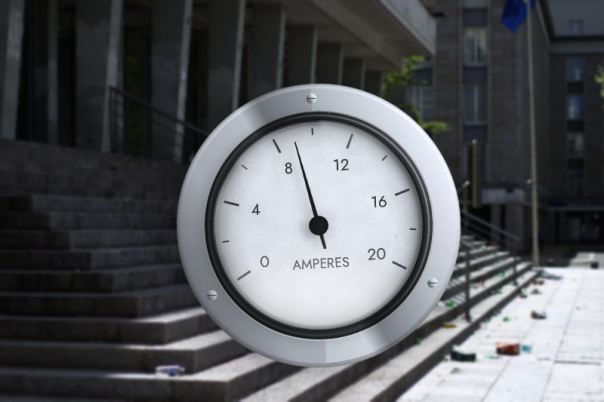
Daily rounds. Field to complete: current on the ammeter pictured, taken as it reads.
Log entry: 9 A
